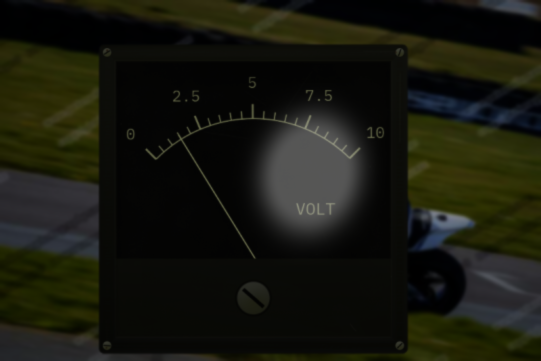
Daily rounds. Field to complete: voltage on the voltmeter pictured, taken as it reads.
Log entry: 1.5 V
